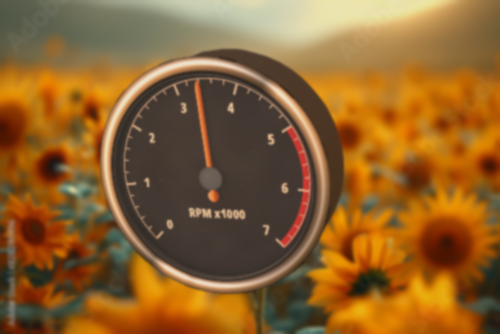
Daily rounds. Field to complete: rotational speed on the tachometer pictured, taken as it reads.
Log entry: 3400 rpm
